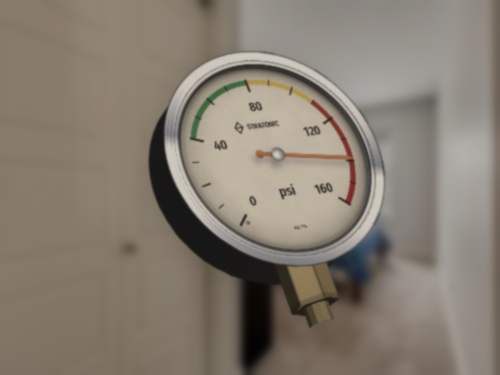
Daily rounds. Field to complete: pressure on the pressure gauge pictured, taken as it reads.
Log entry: 140 psi
